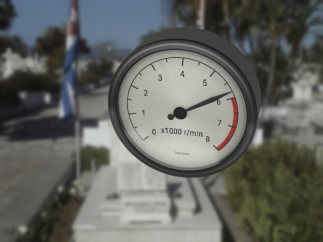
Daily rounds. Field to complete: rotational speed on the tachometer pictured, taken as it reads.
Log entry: 5750 rpm
